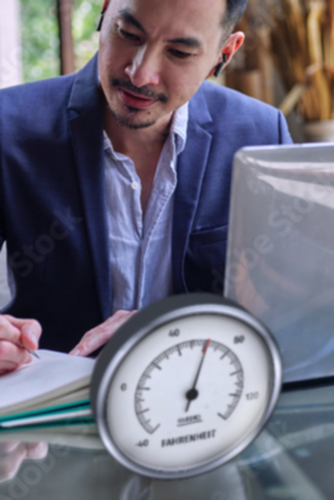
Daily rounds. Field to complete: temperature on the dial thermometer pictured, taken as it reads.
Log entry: 60 °F
